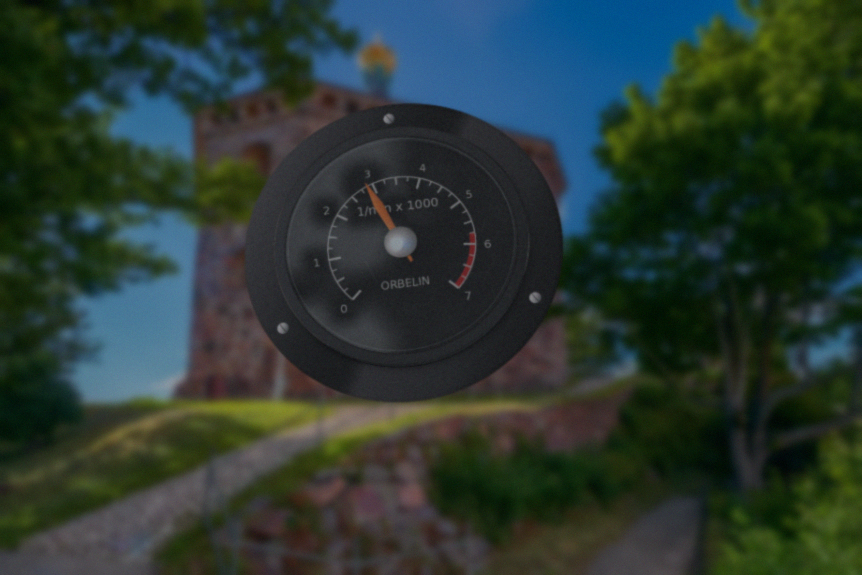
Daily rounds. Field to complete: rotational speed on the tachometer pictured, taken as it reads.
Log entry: 2875 rpm
